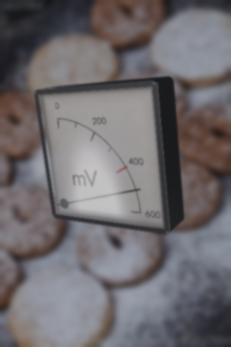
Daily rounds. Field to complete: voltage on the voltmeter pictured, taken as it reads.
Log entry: 500 mV
